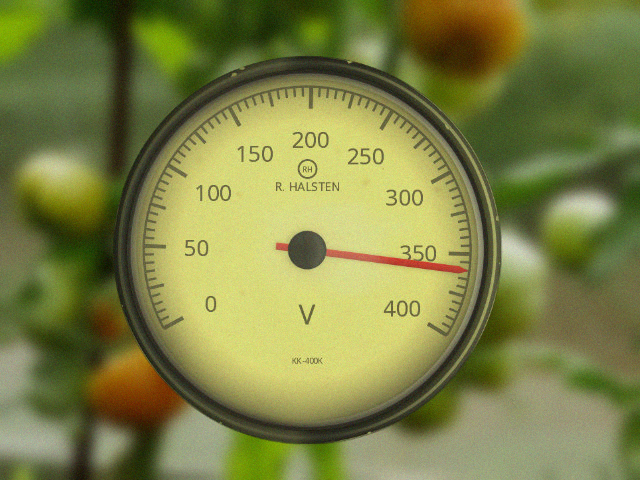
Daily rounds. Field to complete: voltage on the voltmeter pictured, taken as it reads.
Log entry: 360 V
